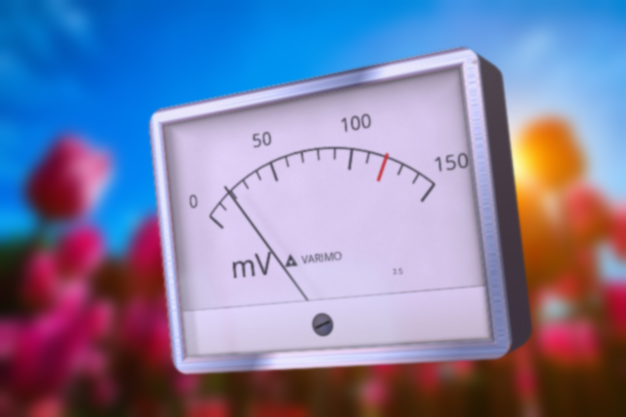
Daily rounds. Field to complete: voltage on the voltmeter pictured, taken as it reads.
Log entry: 20 mV
